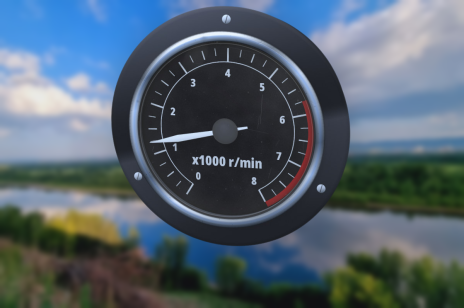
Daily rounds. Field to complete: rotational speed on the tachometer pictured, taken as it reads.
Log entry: 1250 rpm
